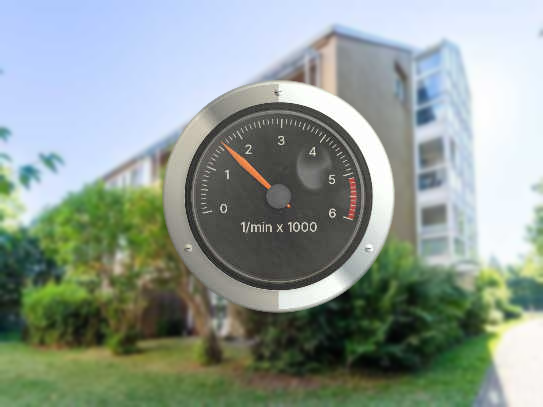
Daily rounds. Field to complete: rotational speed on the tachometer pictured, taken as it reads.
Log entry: 1600 rpm
